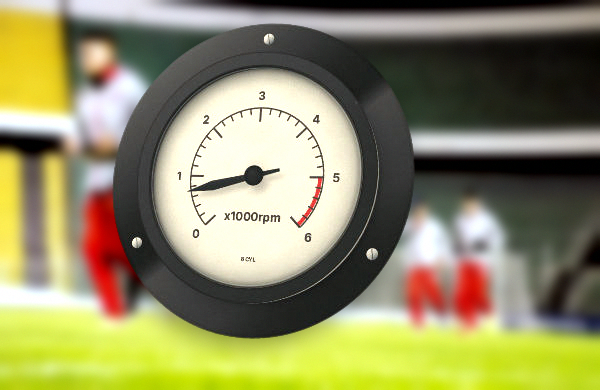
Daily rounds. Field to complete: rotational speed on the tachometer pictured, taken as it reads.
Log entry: 700 rpm
